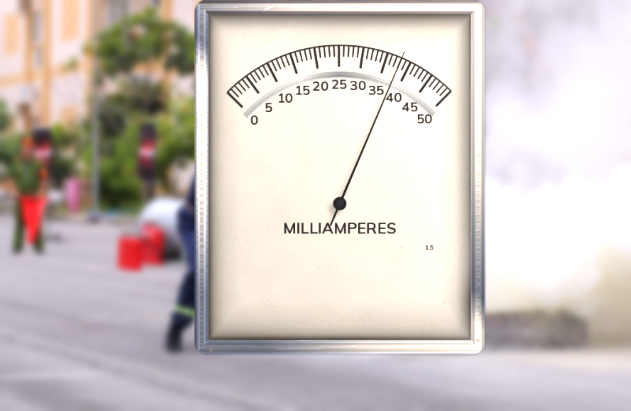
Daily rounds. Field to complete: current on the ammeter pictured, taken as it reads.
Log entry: 38 mA
